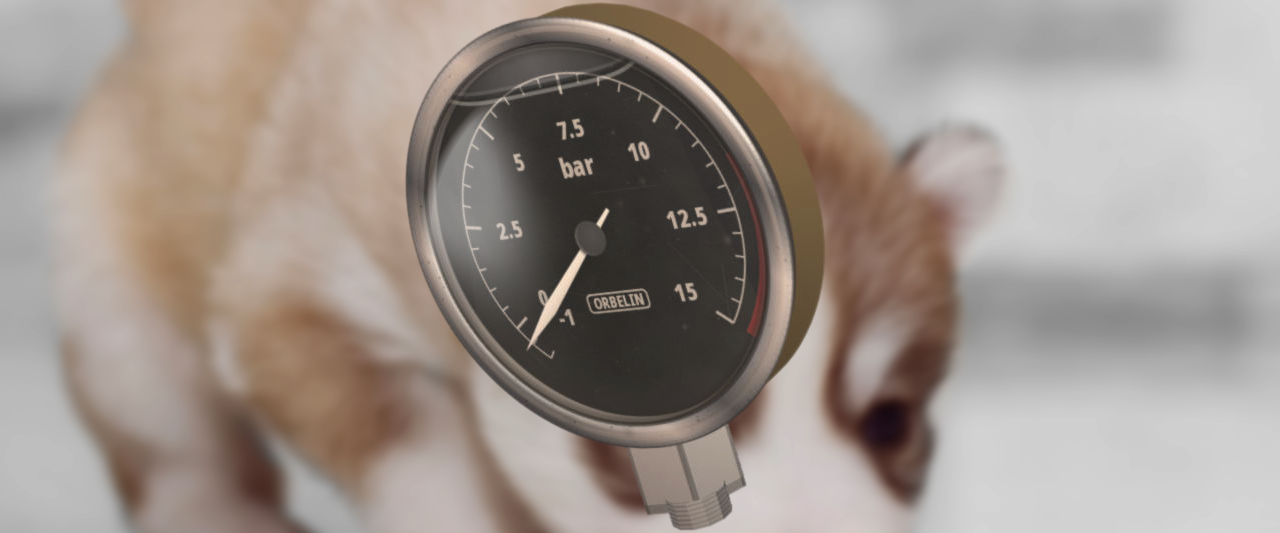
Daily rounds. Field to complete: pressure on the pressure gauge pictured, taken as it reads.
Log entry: -0.5 bar
